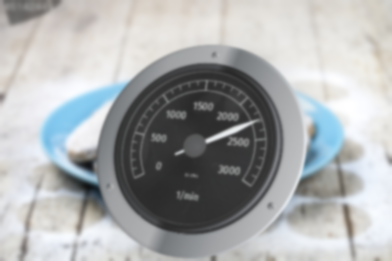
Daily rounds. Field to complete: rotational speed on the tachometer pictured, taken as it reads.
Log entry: 2300 rpm
